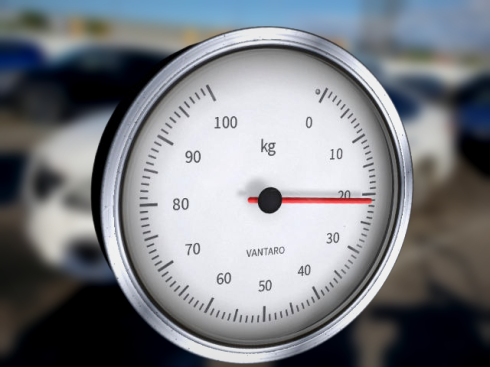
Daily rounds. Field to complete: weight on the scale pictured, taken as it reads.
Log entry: 21 kg
